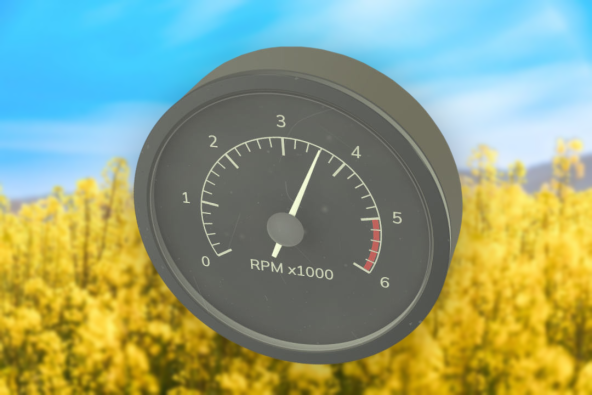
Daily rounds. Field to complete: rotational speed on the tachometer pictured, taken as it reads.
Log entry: 3600 rpm
